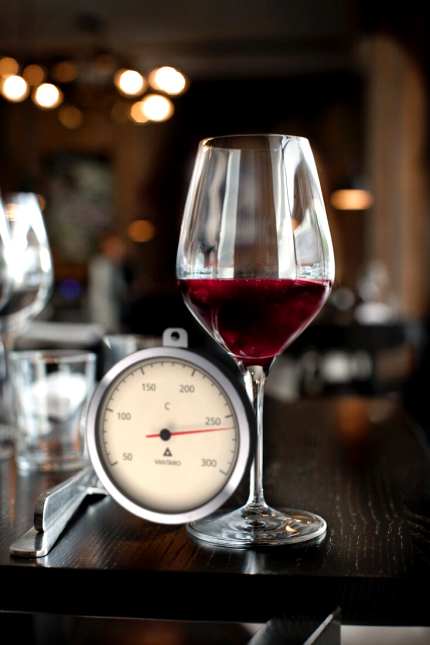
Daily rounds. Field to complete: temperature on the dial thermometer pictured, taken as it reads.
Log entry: 260 °C
